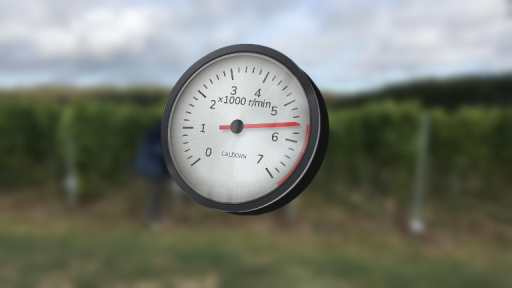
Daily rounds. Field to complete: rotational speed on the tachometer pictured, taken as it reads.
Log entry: 5600 rpm
